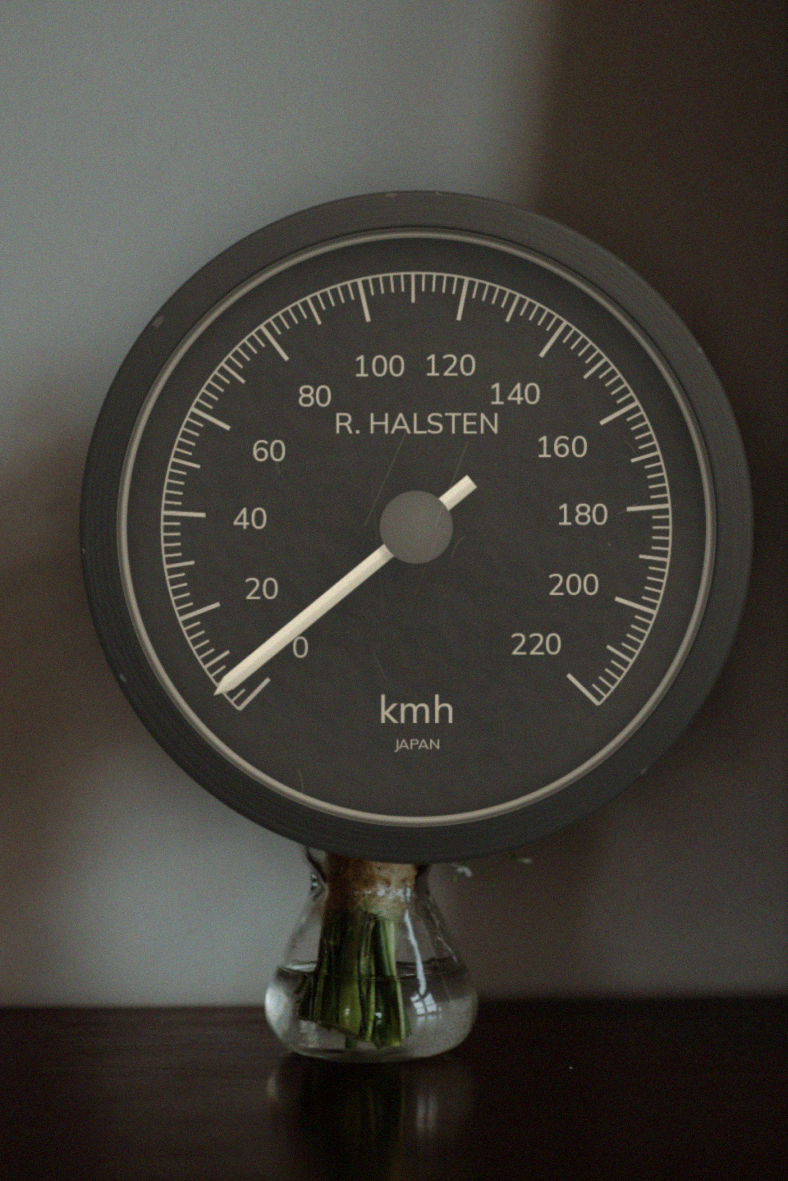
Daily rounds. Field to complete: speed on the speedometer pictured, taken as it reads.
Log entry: 5 km/h
